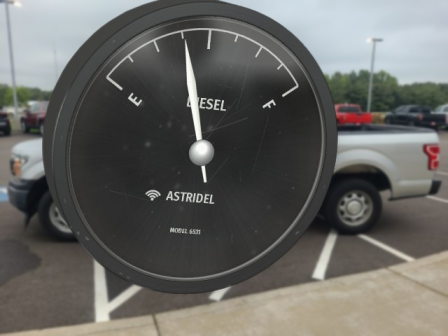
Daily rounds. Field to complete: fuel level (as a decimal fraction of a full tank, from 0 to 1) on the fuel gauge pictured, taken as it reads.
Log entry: 0.375
